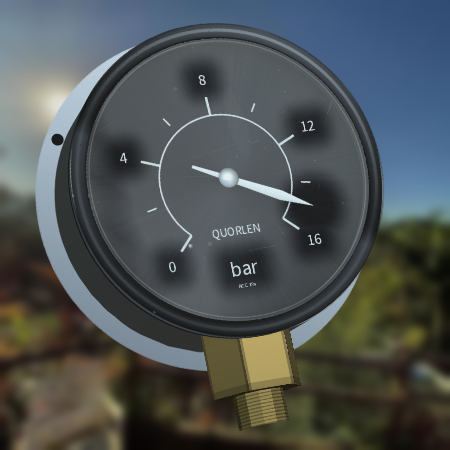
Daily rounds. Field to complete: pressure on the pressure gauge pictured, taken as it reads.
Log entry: 15 bar
